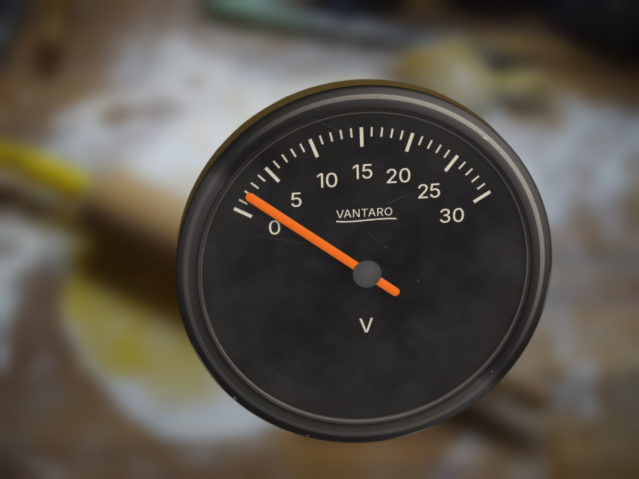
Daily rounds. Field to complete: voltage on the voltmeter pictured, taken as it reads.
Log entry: 2 V
